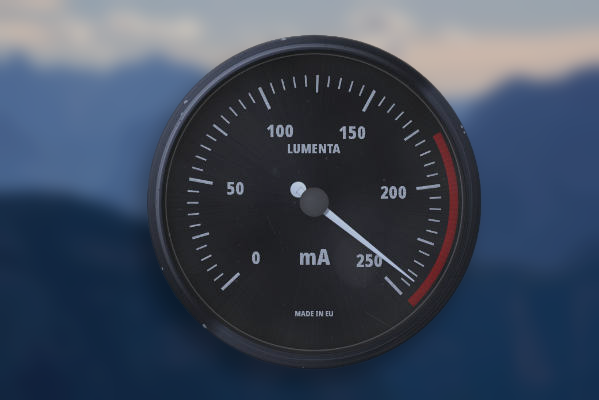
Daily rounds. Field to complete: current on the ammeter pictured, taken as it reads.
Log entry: 242.5 mA
